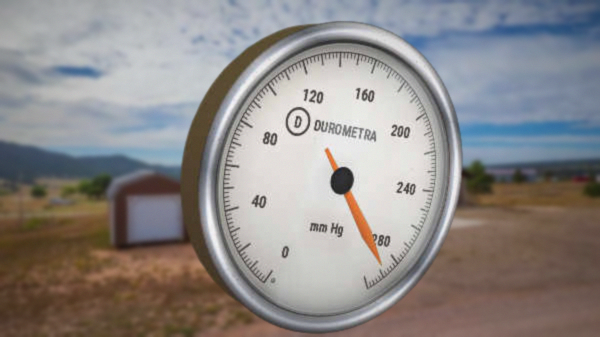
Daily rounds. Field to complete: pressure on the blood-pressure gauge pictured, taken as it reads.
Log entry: 290 mmHg
